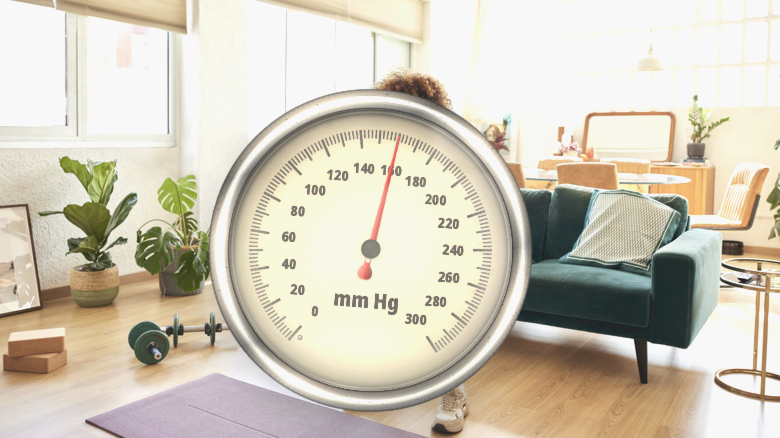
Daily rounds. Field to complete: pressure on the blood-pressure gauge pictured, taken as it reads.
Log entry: 160 mmHg
